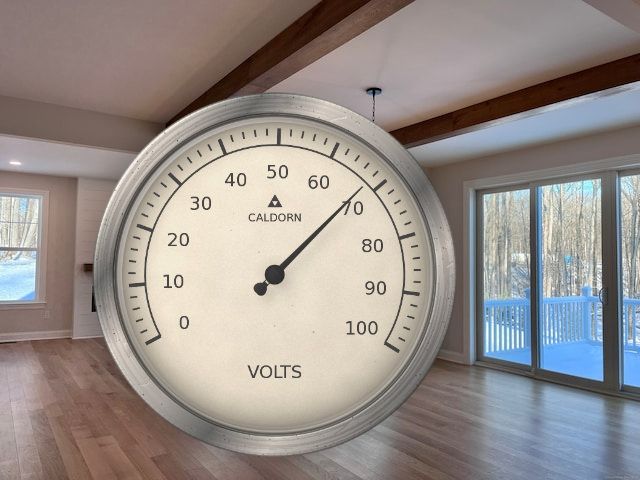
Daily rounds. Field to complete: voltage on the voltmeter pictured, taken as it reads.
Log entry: 68 V
